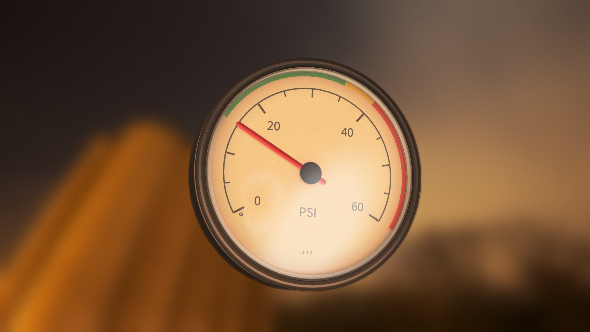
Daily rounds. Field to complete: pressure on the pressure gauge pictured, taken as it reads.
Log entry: 15 psi
